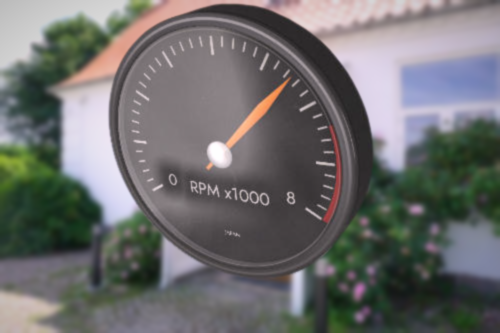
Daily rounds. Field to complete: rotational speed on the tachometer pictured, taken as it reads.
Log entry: 5500 rpm
